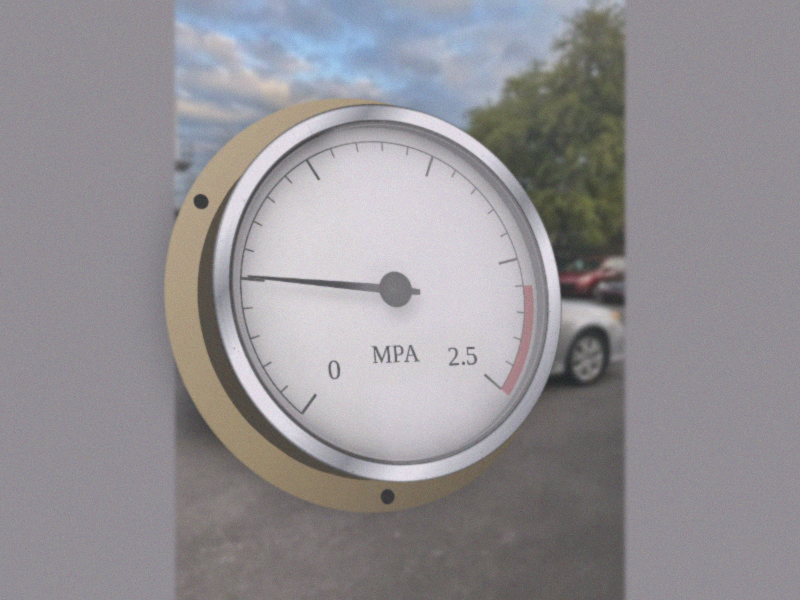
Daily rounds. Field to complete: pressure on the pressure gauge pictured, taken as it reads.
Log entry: 0.5 MPa
